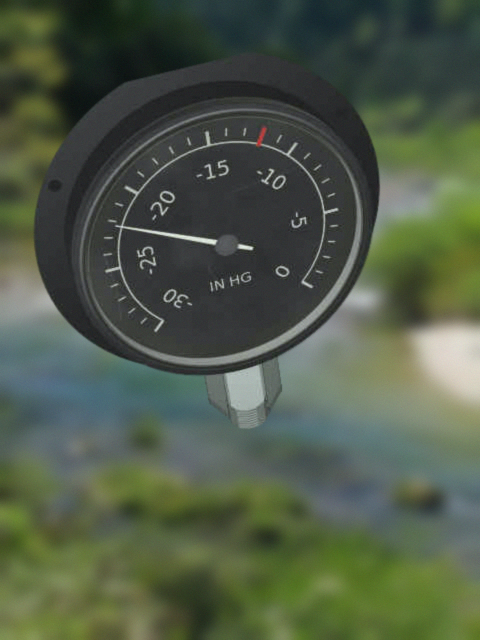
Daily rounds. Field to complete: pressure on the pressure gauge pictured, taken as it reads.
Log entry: -22 inHg
